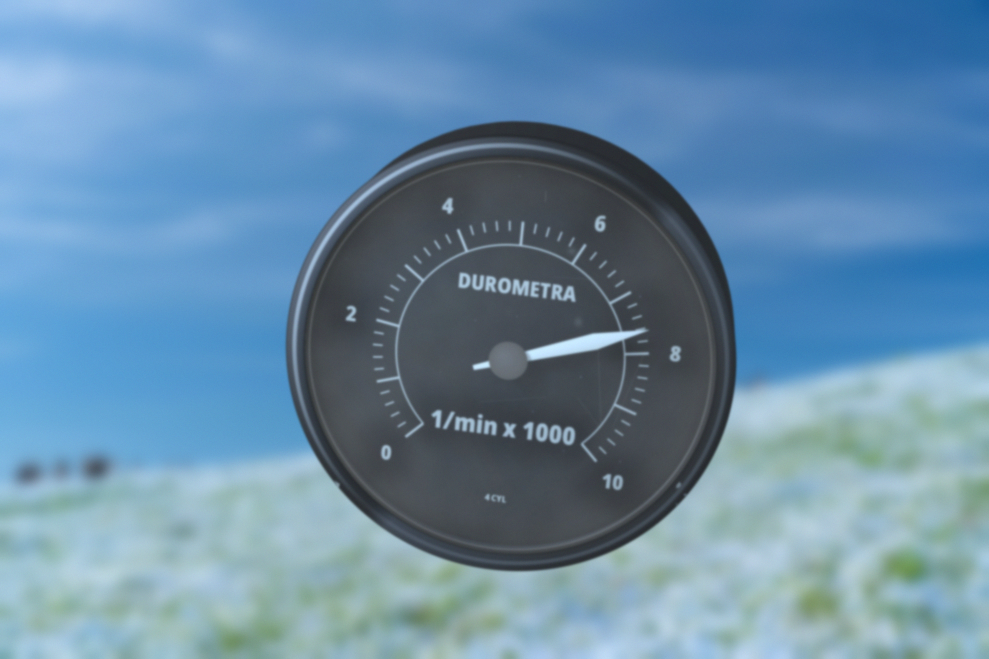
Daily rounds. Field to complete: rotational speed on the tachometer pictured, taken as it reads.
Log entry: 7600 rpm
